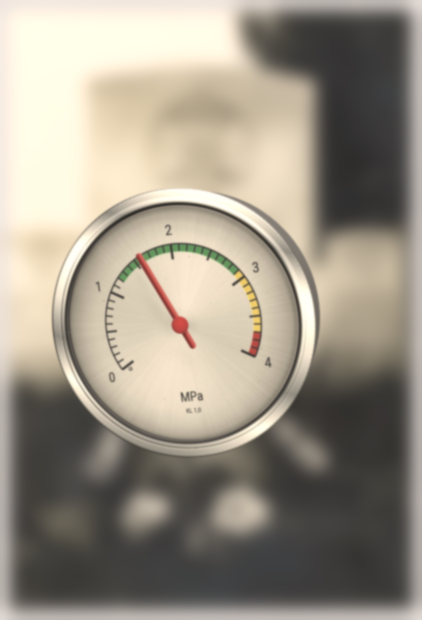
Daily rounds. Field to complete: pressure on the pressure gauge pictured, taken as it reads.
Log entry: 1.6 MPa
